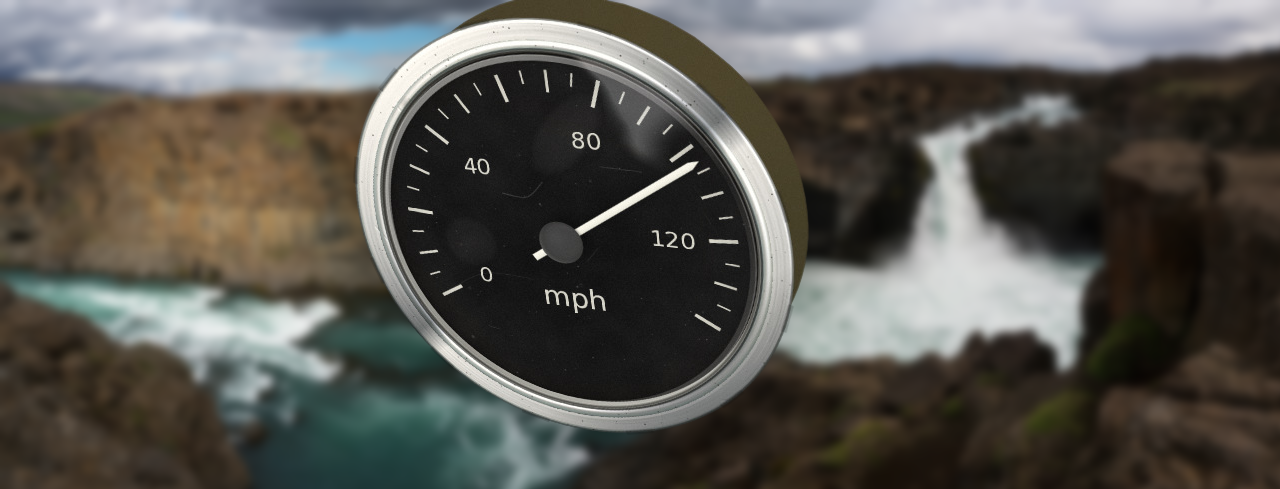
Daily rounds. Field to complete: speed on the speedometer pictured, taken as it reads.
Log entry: 102.5 mph
